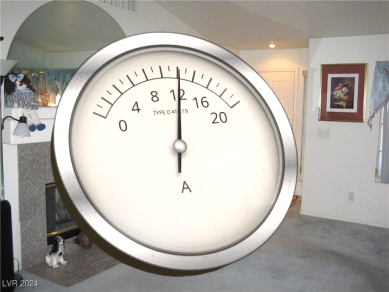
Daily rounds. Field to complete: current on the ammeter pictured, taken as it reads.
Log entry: 12 A
